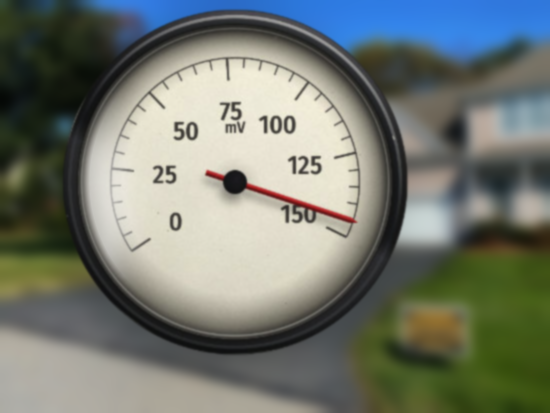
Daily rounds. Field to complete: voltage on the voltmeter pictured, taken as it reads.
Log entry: 145 mV
